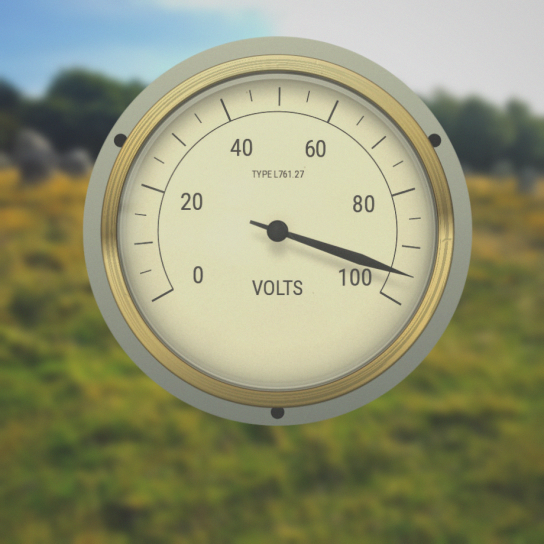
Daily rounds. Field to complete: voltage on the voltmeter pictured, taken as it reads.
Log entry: 95 V
